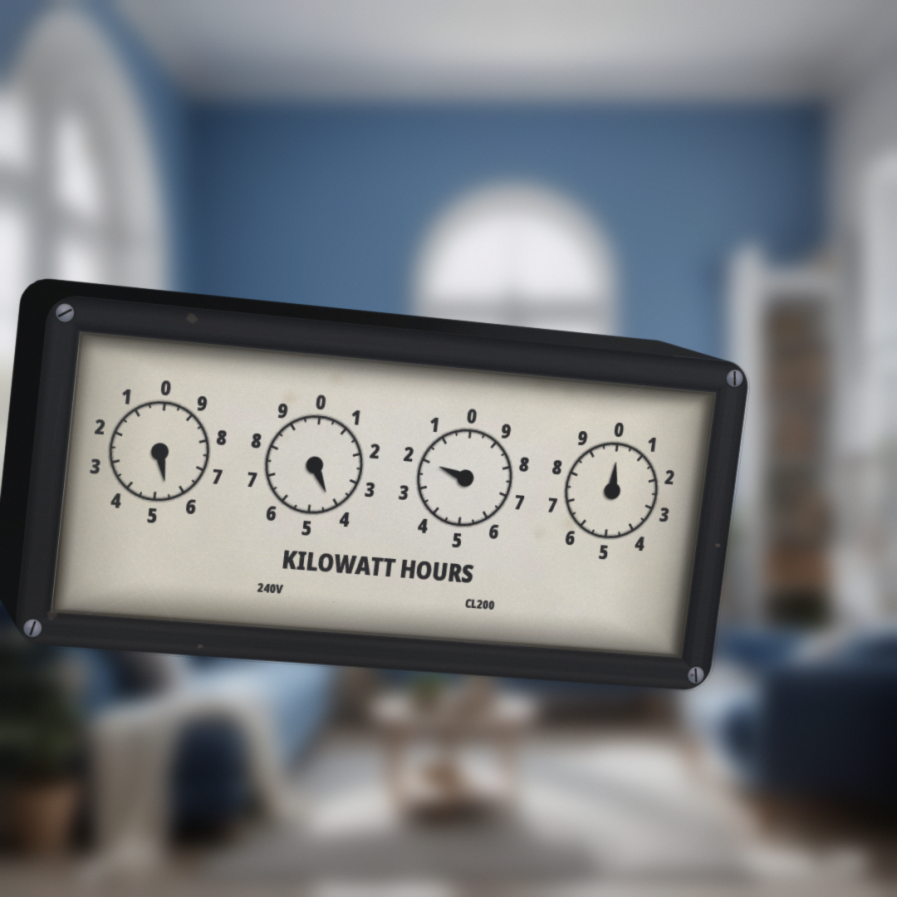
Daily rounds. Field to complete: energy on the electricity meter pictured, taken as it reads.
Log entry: 5420 kWh
